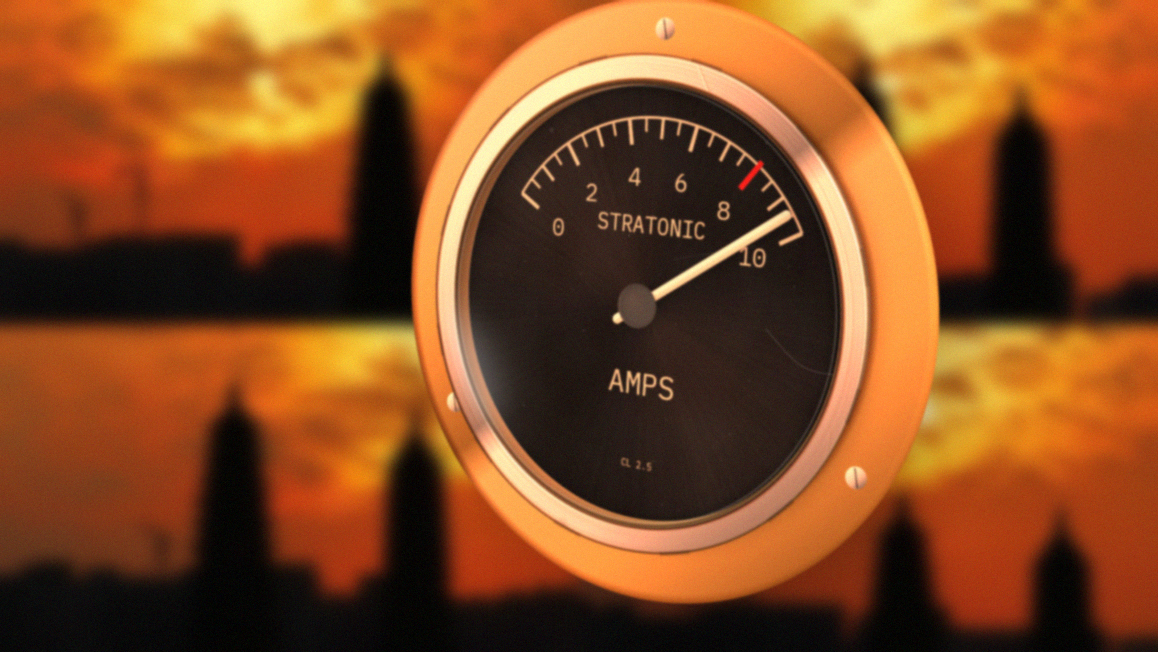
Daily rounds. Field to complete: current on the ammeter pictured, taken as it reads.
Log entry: 9.5 A
